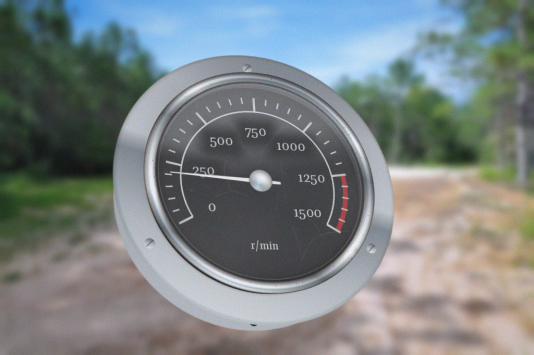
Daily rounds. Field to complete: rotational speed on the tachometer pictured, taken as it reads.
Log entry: 200 rpm
